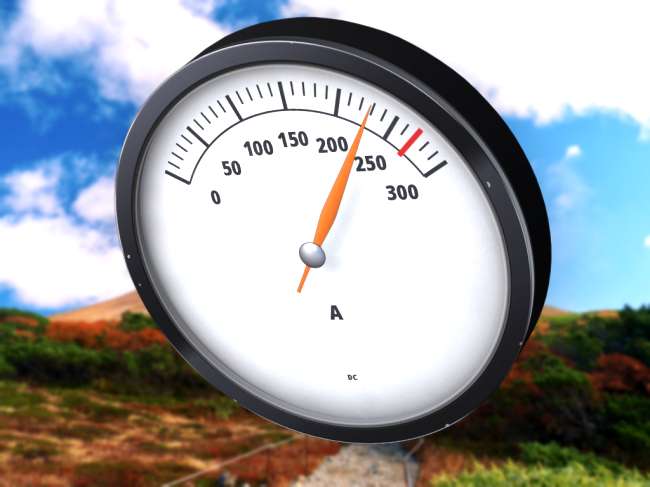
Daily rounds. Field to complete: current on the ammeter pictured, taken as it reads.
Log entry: 230 A
